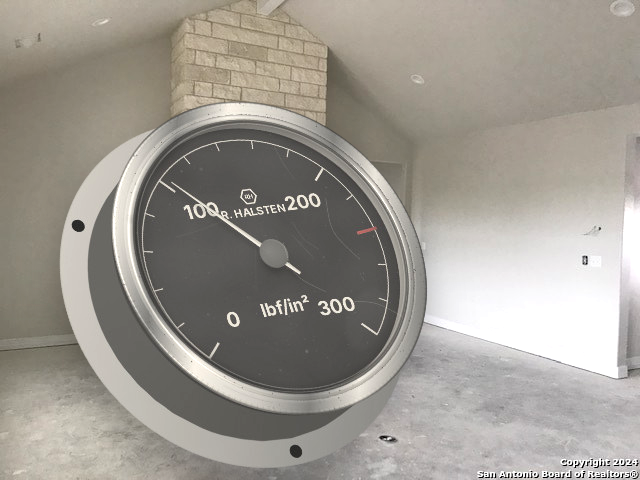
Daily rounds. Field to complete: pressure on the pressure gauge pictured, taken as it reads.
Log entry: 100 psi
